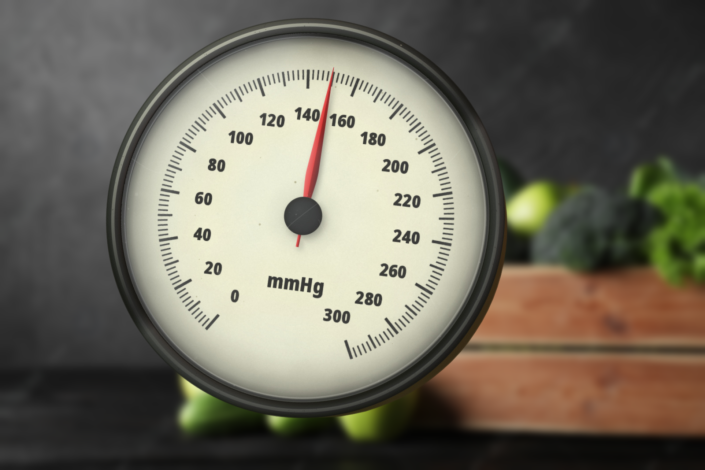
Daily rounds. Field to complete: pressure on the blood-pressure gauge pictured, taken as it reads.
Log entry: 150 mmHg
